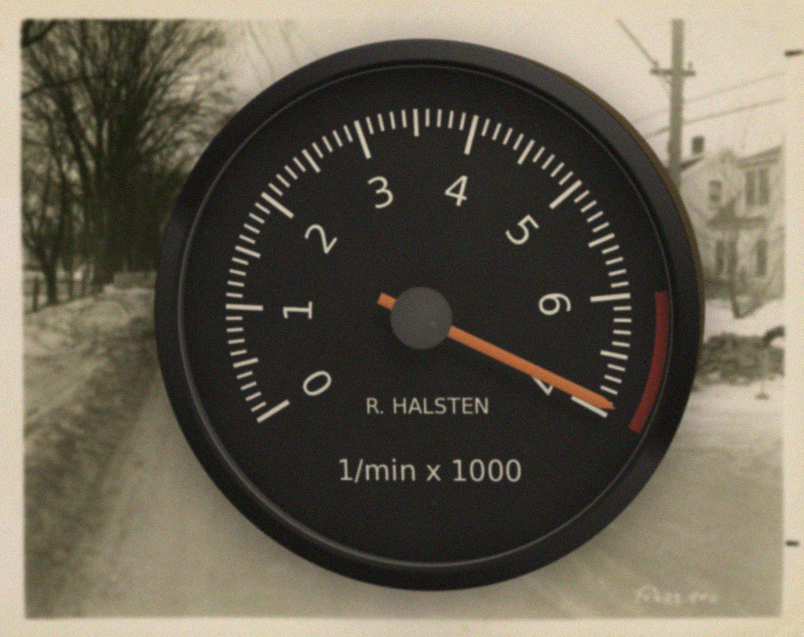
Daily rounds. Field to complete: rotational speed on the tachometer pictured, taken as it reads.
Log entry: 6900 rpm
